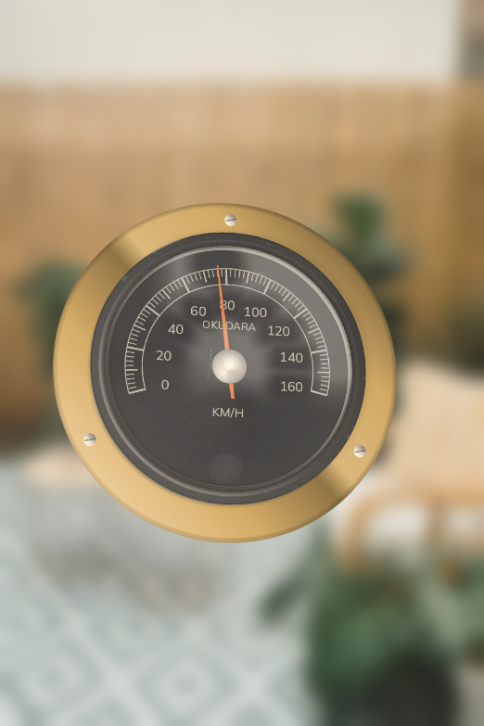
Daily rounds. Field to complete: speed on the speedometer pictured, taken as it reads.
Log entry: 76 km/h
